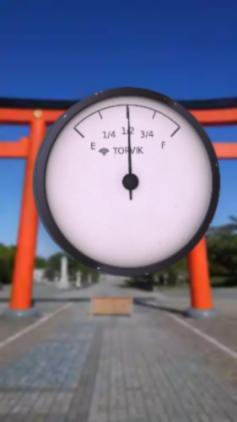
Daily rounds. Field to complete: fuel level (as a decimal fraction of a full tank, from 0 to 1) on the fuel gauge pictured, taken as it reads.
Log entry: 0.5
